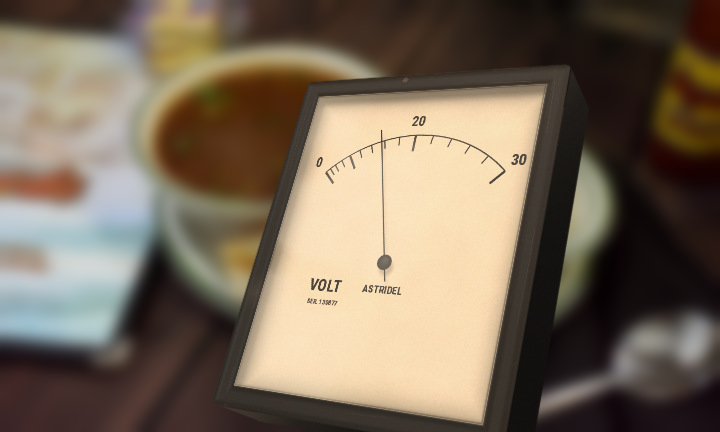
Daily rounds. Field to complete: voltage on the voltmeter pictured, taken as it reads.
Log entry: 16 V
